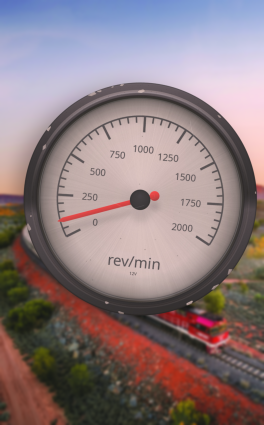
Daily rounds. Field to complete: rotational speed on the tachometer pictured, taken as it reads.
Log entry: 100 rpm
